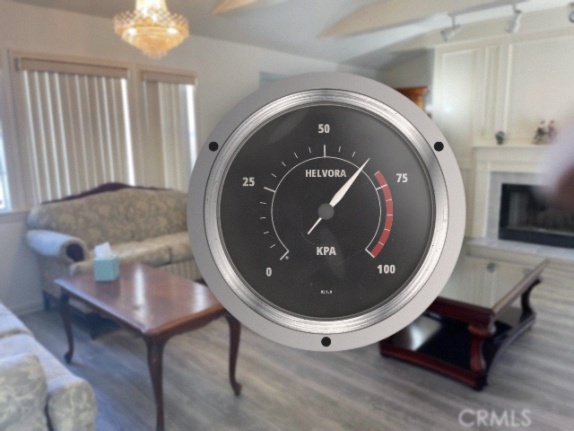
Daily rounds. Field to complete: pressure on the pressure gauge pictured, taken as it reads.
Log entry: 65 kPa
